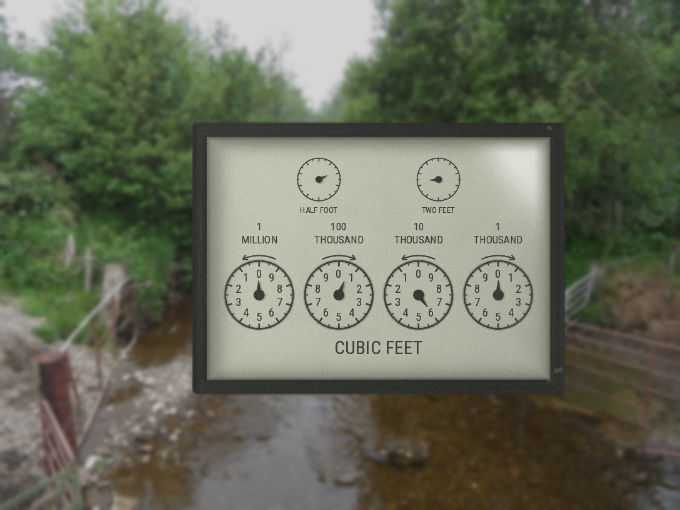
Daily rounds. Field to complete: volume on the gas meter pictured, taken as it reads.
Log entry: 6000 ft³
